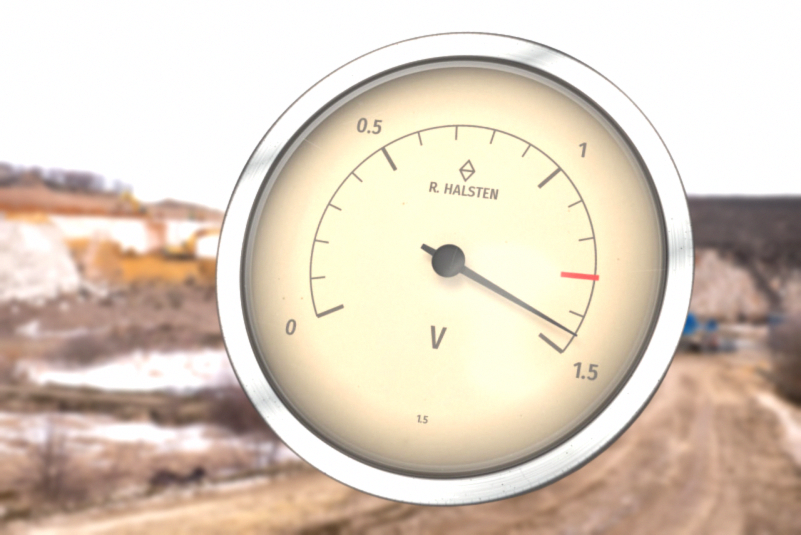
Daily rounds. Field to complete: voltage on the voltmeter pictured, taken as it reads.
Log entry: 1.45 V
